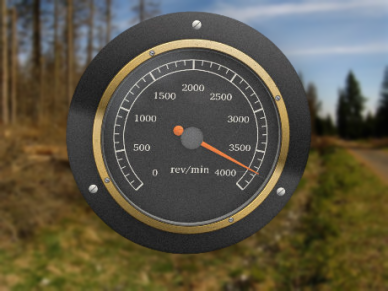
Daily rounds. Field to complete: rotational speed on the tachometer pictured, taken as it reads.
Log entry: 3750 rpm
